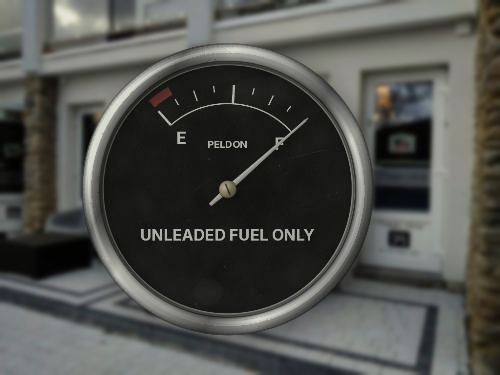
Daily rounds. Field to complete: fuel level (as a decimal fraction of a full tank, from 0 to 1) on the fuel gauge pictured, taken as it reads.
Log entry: 1
